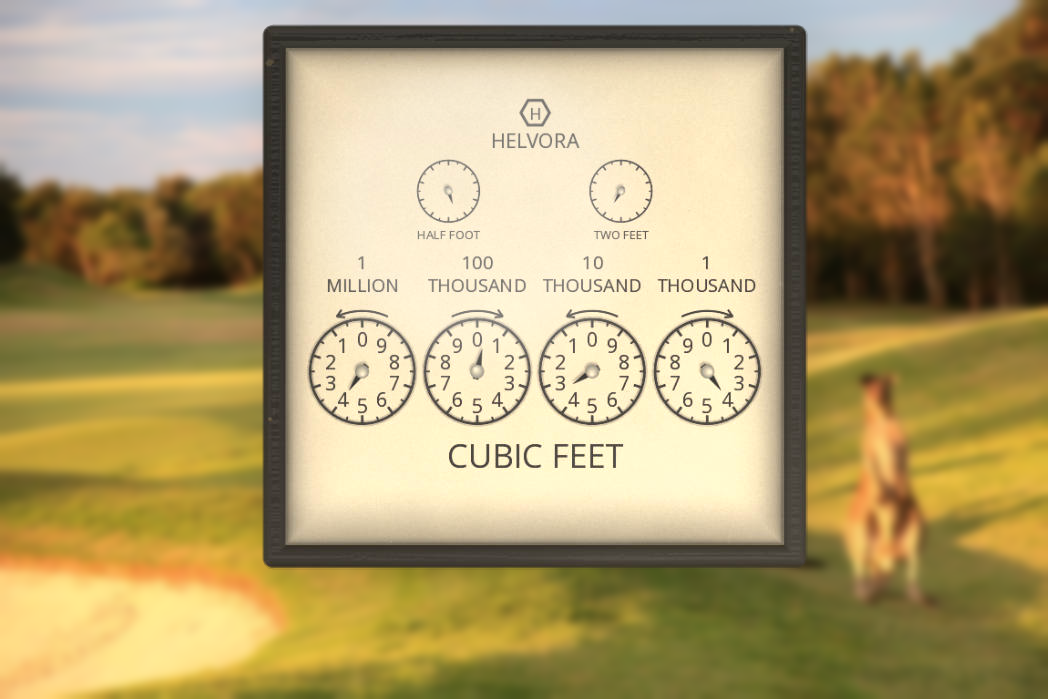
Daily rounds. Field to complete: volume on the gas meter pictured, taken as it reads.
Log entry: 403400 ft³
